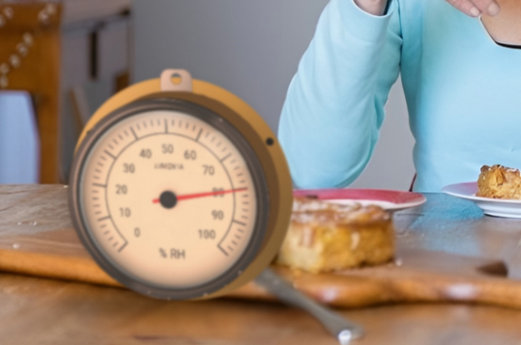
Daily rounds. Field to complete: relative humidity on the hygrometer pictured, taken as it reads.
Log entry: 80 %
